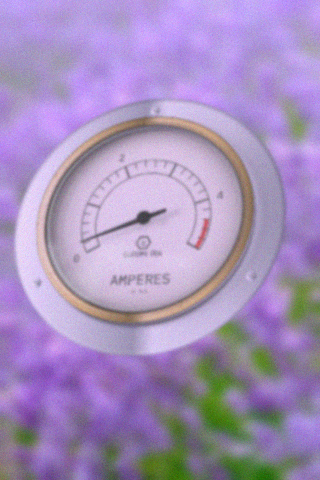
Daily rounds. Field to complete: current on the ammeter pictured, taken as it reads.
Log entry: 0.2 A
